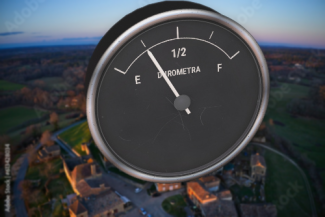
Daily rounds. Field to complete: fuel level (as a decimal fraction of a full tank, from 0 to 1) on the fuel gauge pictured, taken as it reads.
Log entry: 0.25
